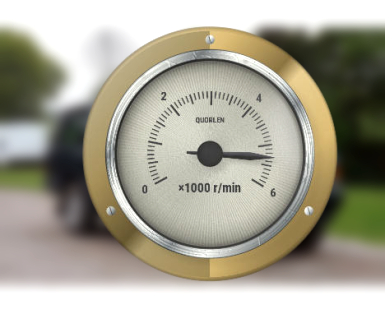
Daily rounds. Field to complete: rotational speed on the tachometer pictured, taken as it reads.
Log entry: 5300 rpm
